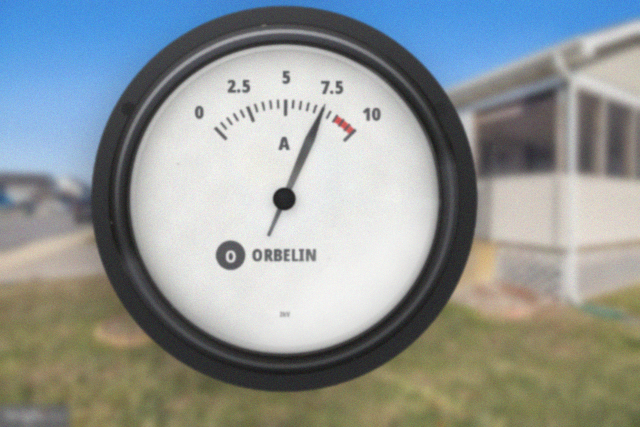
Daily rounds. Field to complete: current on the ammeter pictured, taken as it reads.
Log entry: 7.5 A
